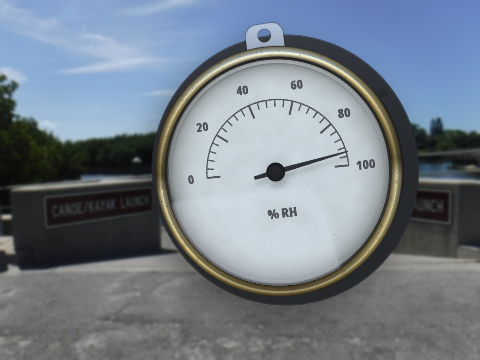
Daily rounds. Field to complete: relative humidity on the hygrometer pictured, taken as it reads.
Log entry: 94 %
